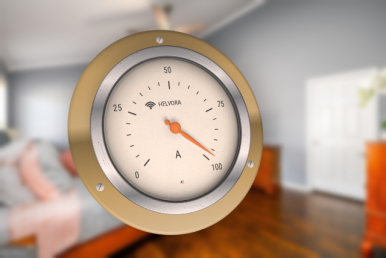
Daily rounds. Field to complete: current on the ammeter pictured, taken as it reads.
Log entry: 97.5 A
